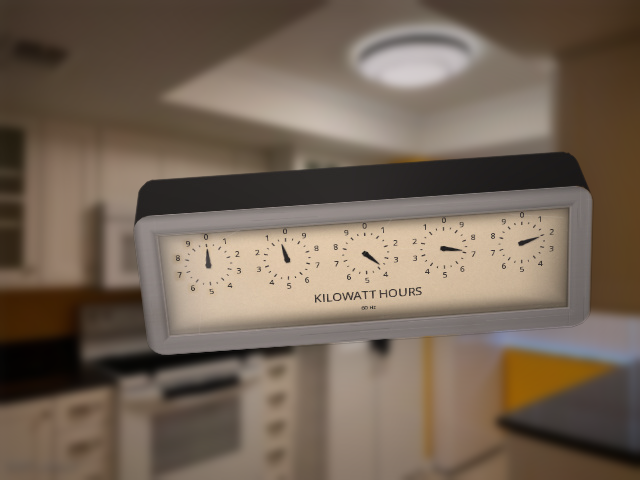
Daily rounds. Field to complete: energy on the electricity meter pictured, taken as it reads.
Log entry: 372 kWh
